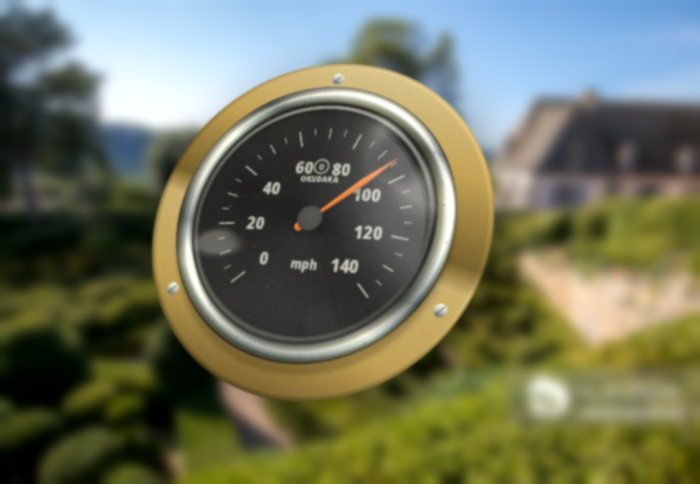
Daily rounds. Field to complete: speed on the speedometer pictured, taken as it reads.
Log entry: 95 mph
